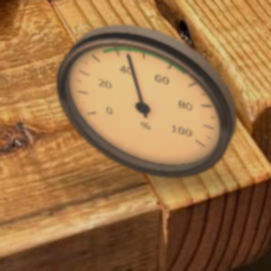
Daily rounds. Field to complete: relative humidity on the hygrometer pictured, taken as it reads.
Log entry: 45 %
